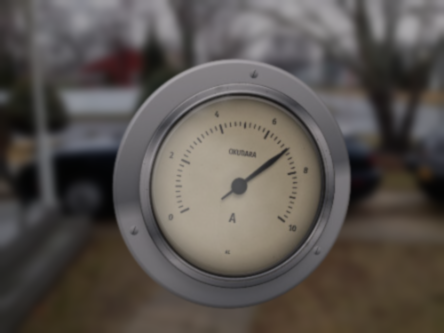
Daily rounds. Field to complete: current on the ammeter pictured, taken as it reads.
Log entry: 7 A
